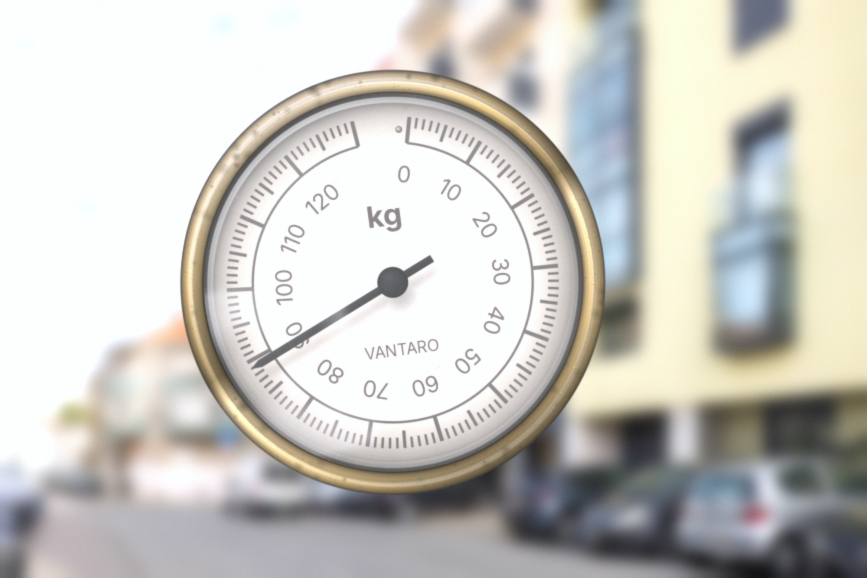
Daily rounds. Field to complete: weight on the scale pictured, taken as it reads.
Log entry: 89 kg
